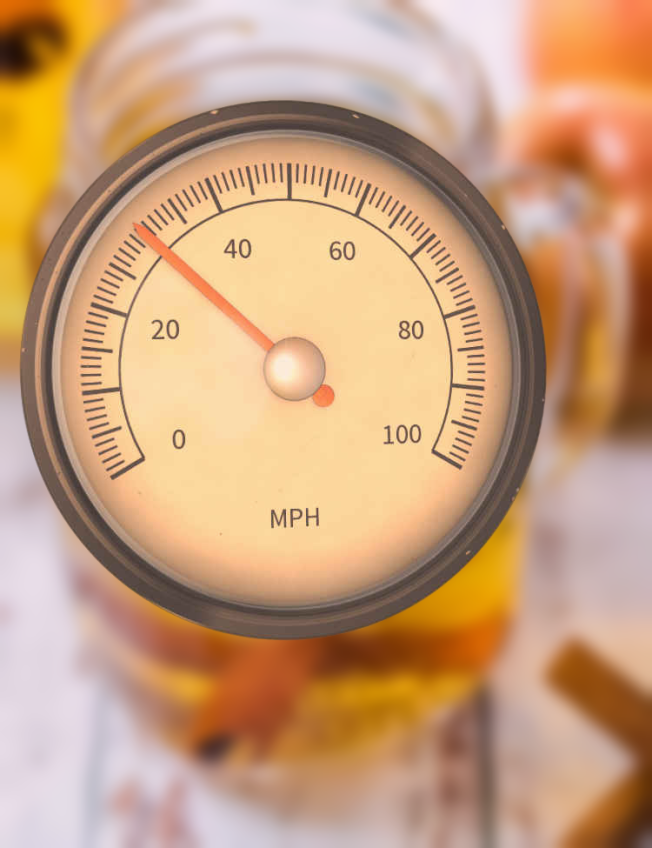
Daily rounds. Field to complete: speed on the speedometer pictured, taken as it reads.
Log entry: 30 mph
